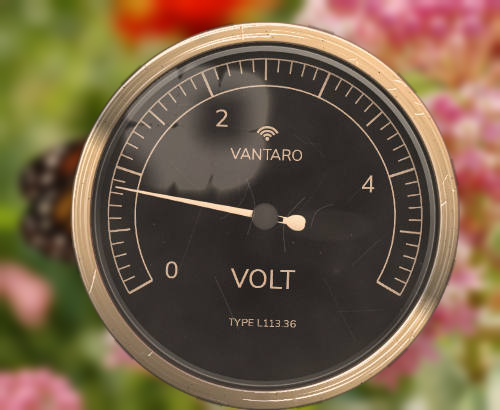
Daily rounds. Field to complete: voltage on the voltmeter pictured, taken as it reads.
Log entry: 0.85 V
